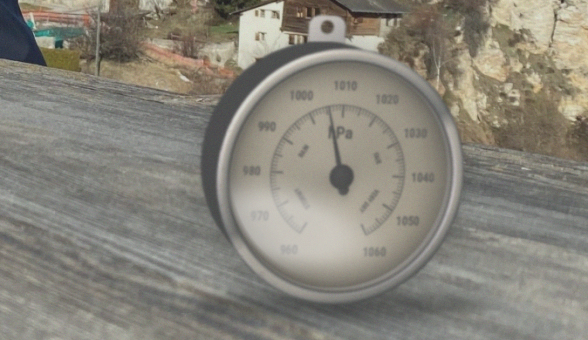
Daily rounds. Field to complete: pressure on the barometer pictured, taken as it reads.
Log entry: 1005 hPa
